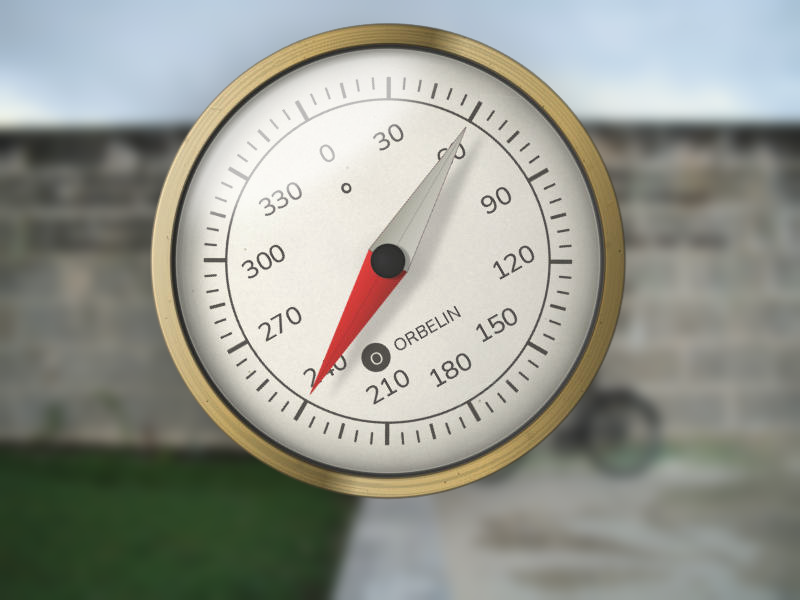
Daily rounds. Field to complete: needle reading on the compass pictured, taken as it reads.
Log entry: 240 °
